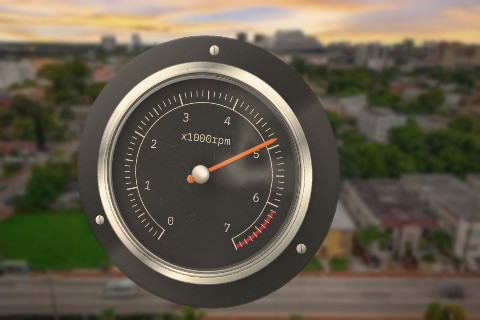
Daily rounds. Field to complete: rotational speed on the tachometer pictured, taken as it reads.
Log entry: 4900 rpm
